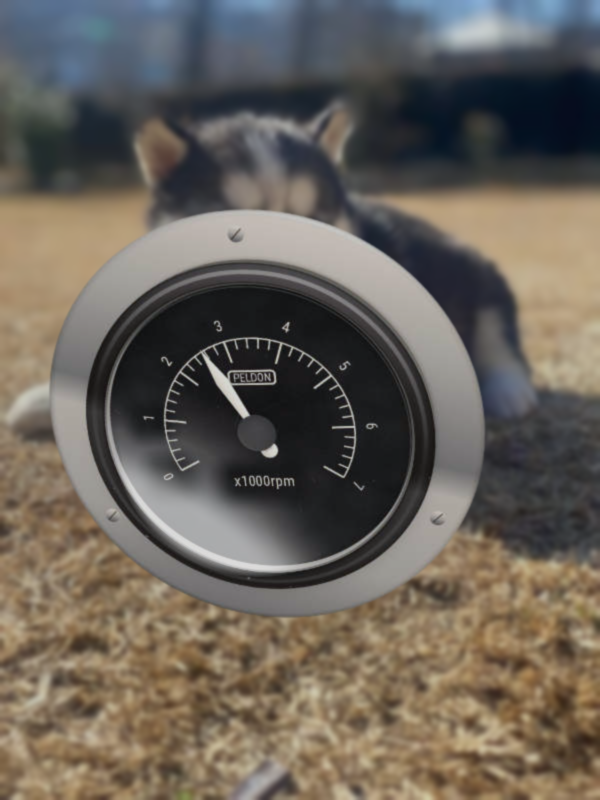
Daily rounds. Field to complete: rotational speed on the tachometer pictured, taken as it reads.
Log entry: 2600 rpm
